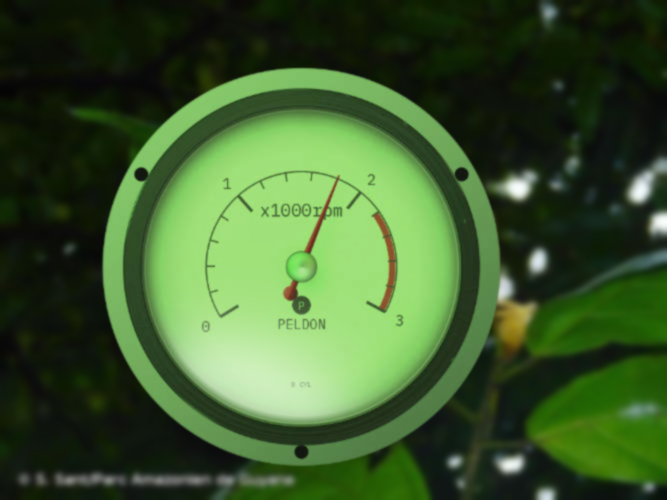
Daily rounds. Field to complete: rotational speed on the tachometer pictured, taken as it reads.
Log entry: 1800 rpm
